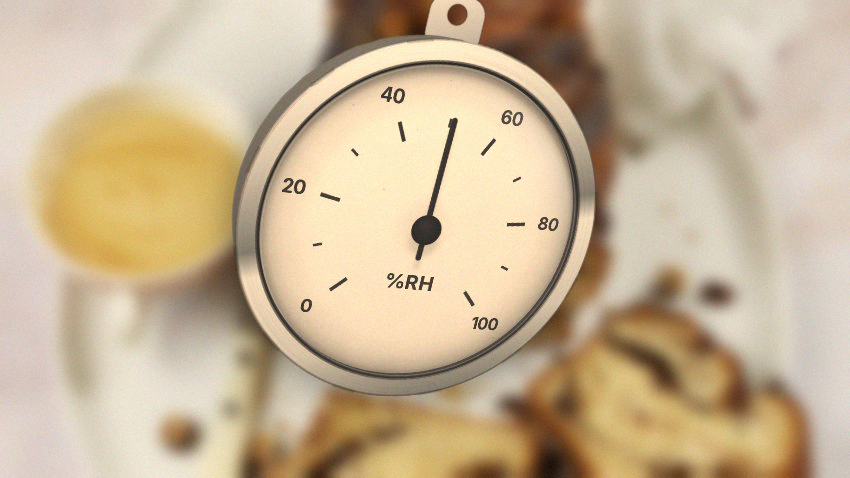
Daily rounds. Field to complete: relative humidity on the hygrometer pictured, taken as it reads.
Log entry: 50 %
